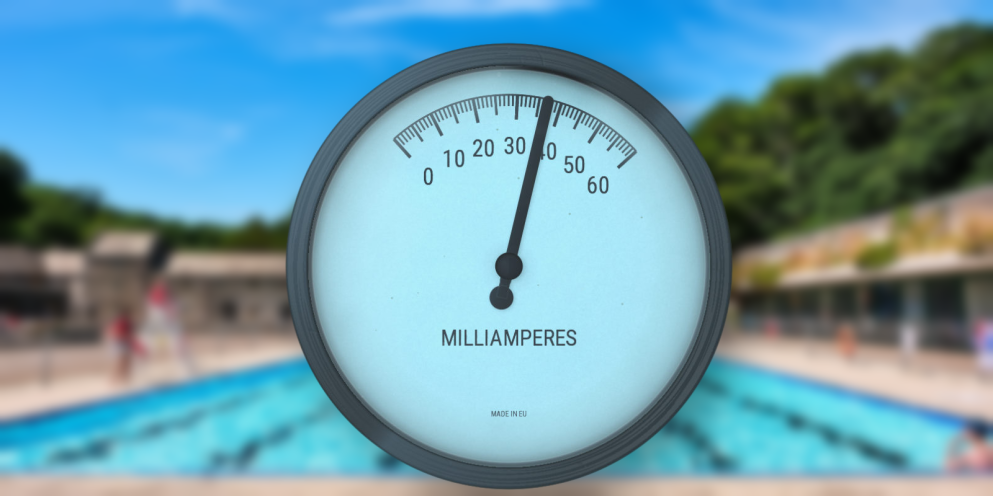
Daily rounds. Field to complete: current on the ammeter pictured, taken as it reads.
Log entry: 37 mA
